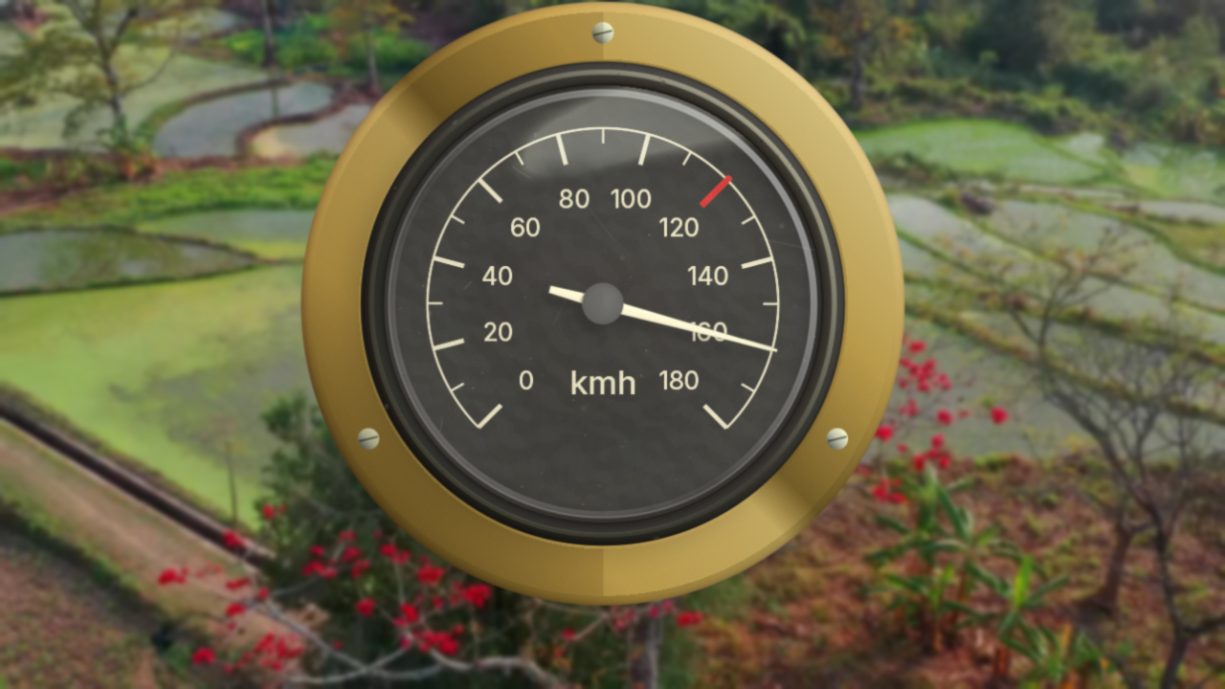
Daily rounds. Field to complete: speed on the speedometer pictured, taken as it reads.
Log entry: 160 km/h
